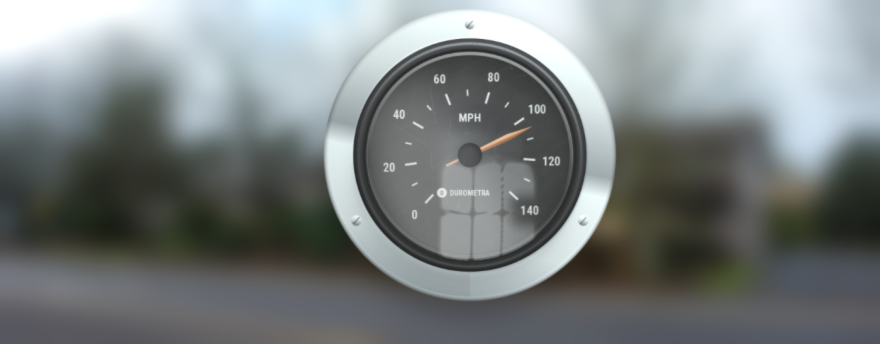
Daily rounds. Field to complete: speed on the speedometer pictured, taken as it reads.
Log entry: 105 mph
